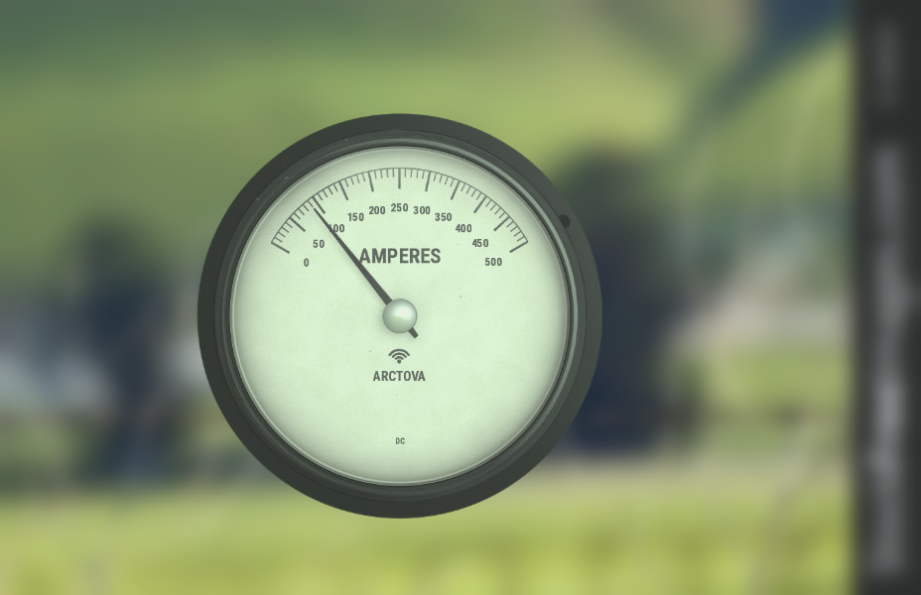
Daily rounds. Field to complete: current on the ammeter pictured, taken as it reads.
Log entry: 90 A
